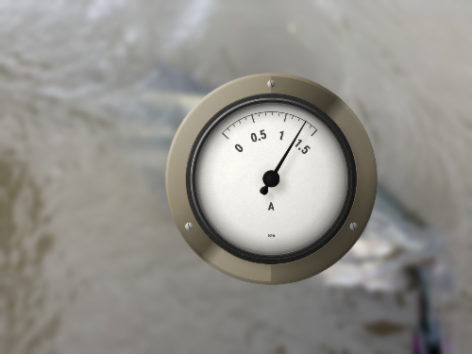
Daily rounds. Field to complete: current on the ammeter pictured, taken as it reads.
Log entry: 1.3 A
